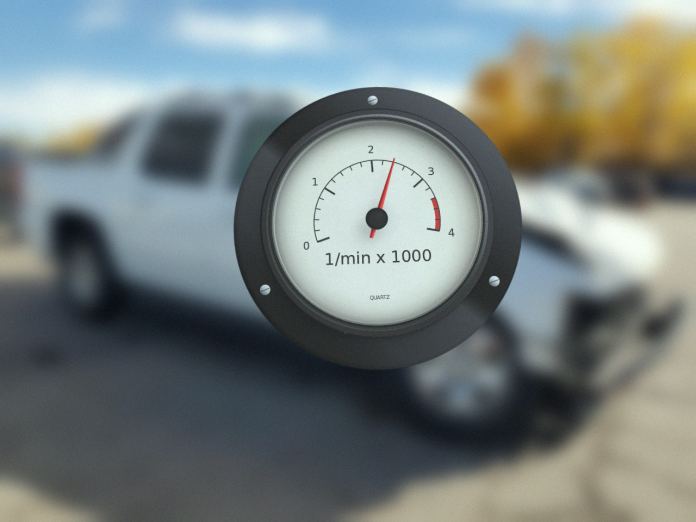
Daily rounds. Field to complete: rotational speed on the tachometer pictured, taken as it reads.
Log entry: 2400 rpm
